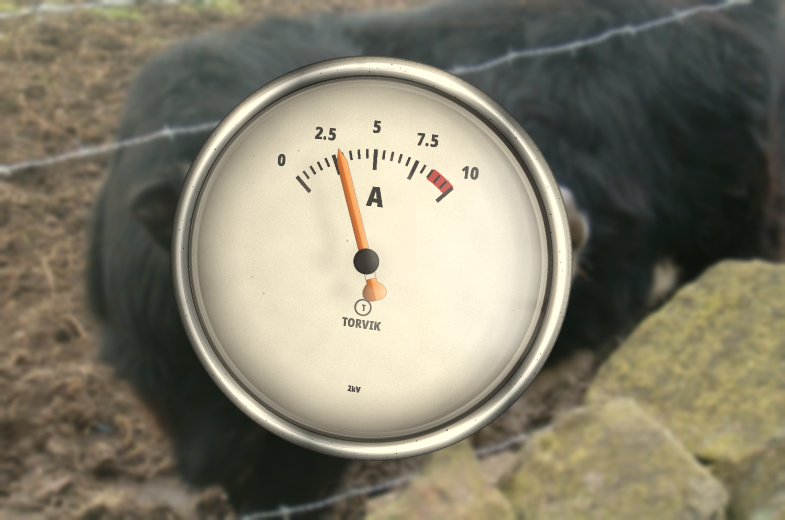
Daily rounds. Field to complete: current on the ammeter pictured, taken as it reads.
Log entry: 3 A
